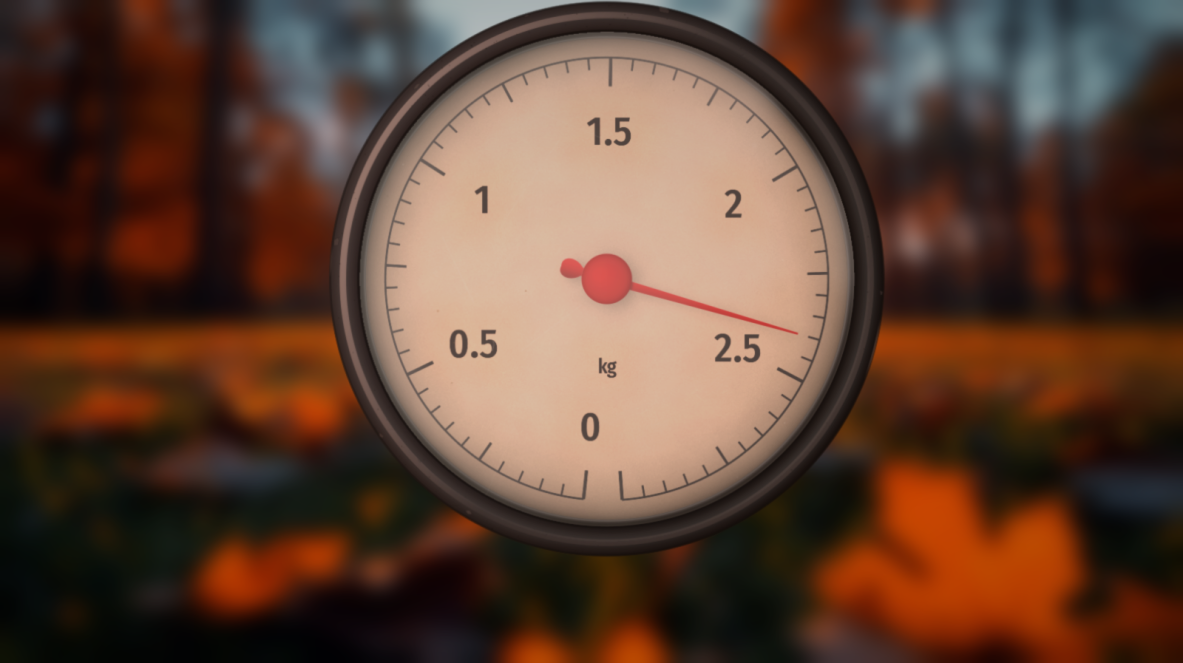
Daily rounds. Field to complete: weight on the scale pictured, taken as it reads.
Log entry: 2.4 kg
